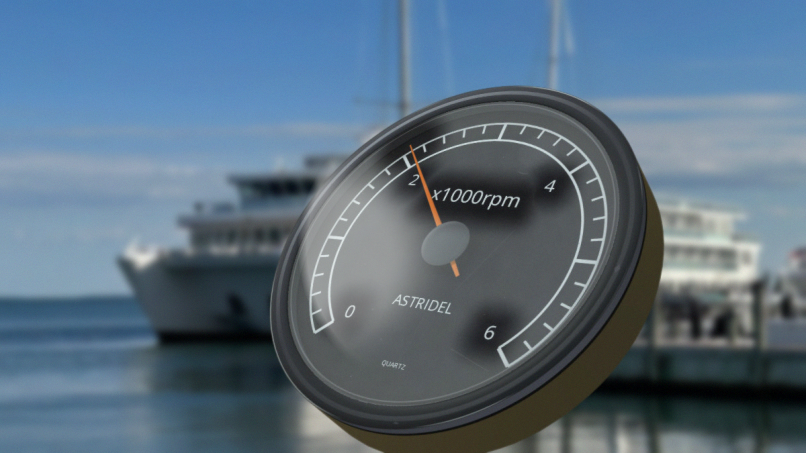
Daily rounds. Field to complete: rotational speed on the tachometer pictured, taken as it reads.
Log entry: 2100 rpm
